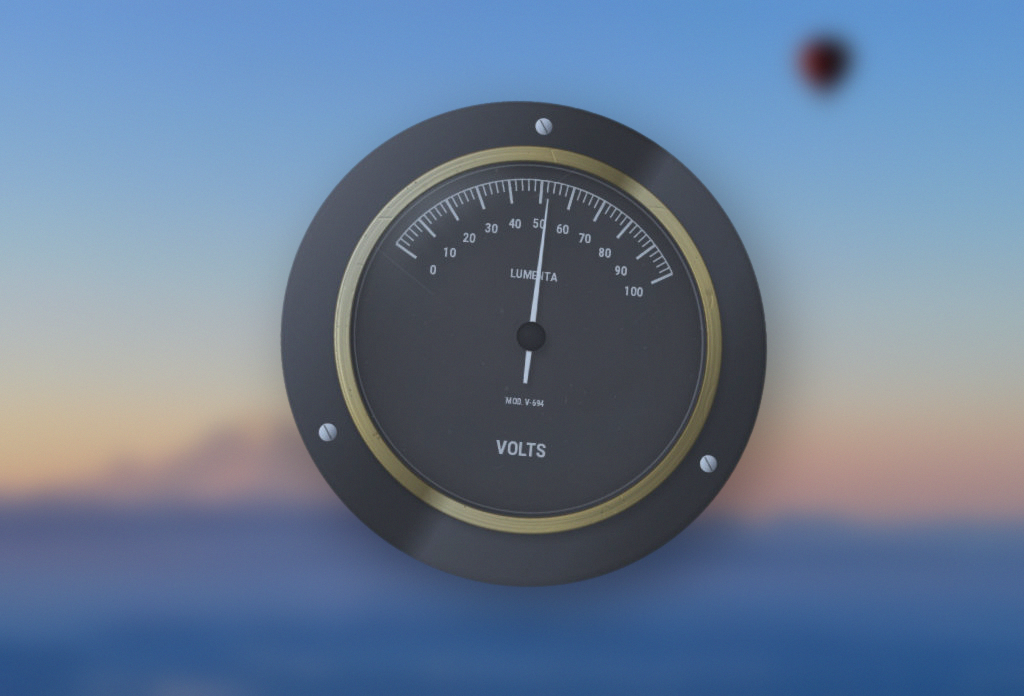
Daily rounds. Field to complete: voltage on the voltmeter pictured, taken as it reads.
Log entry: 52 V
